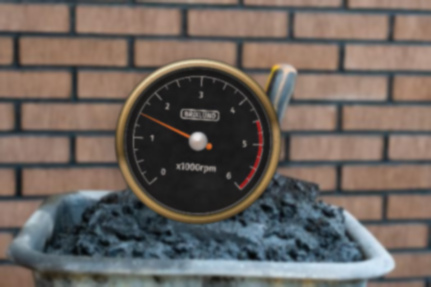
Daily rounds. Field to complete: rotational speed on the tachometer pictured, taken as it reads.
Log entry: 1500 rpm
